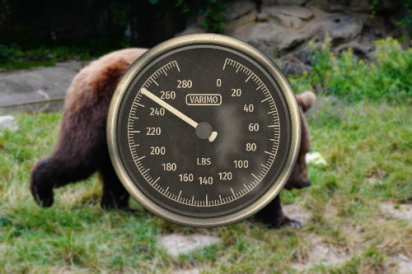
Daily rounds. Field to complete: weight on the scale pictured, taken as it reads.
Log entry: 250 lb
